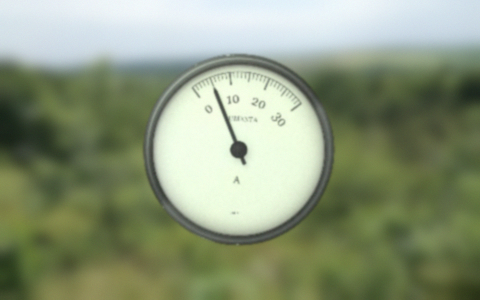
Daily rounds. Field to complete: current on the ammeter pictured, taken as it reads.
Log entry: 5 A
